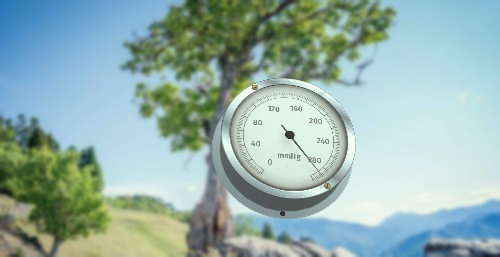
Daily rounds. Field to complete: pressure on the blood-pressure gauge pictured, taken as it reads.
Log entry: 290 mmHg
